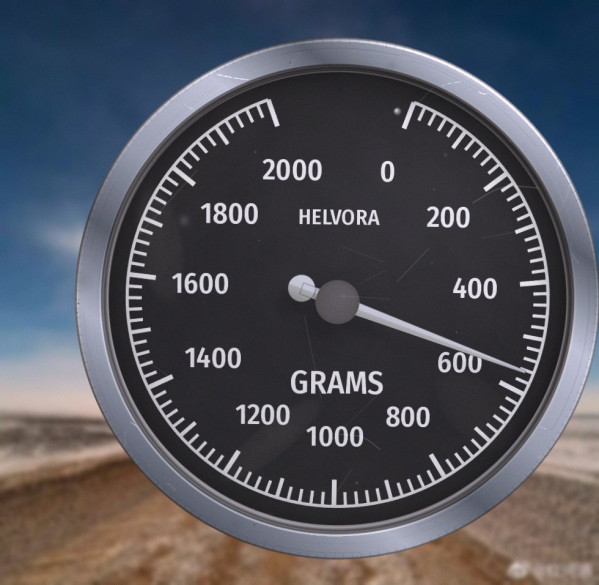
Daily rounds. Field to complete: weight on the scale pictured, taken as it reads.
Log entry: 560 g
